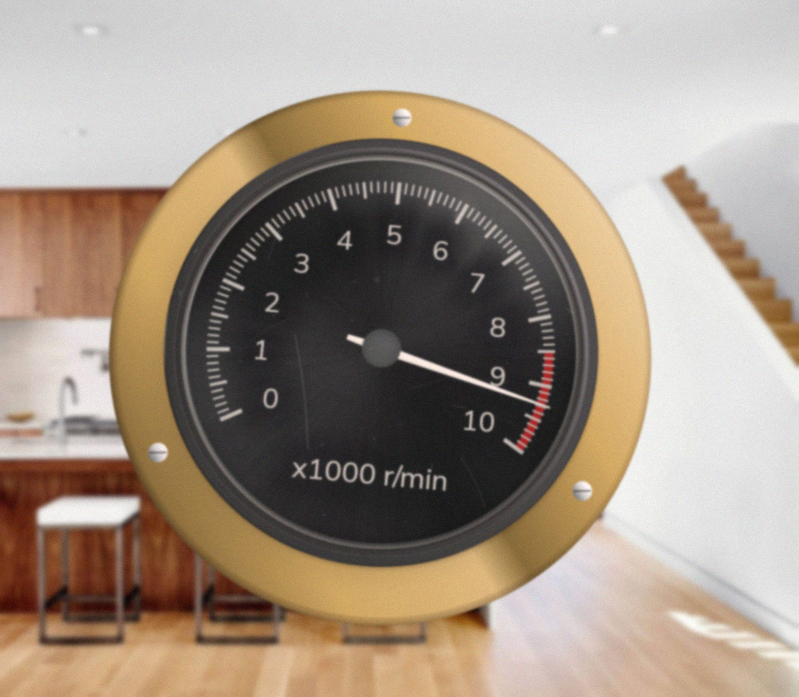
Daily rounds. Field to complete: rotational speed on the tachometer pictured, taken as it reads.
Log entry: 9300 rpm
